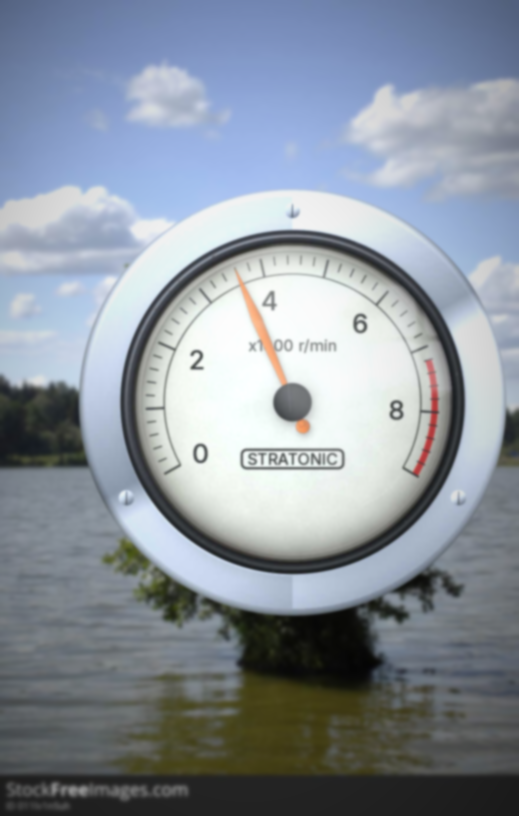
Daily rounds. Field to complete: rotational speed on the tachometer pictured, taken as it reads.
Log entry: 3600 rpm
